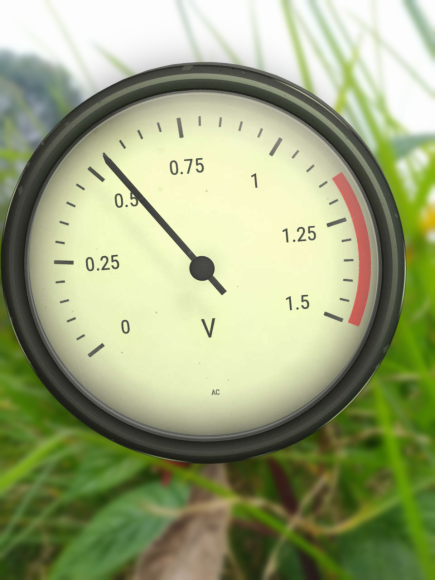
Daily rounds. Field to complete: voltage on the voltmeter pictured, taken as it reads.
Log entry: 0.55 V
